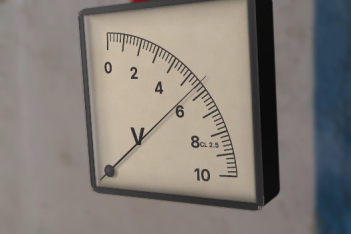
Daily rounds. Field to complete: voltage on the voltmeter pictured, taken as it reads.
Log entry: 5.6 V
